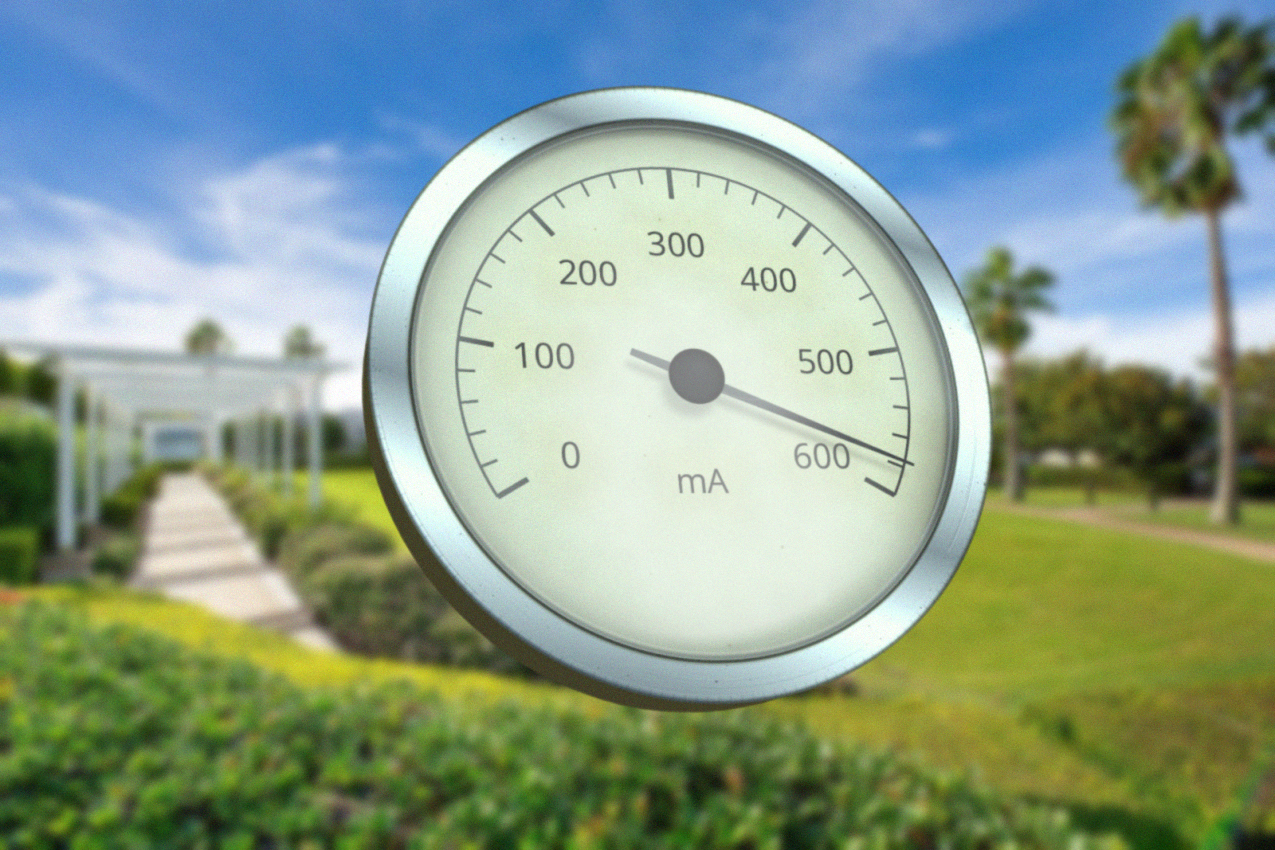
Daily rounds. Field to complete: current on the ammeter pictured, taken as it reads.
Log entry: 580 mA
